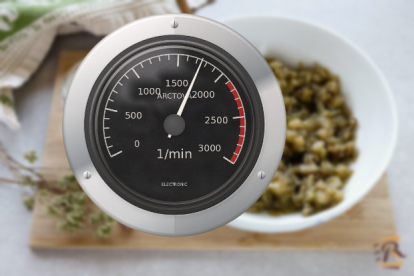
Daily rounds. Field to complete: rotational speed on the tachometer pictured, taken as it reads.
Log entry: 1750 rpm
